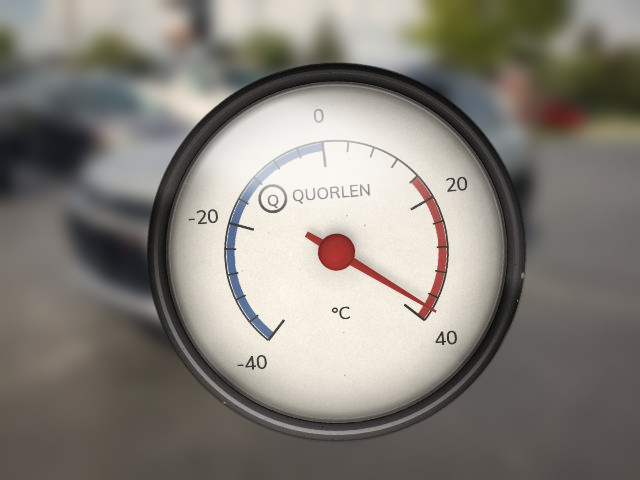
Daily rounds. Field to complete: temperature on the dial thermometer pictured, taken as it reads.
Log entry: 38 °C
